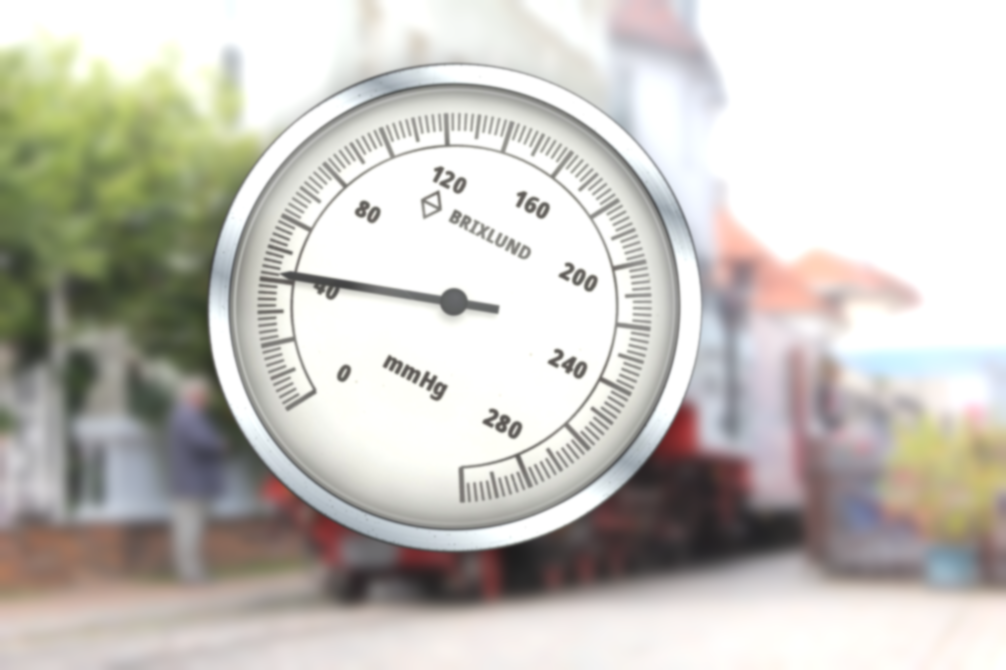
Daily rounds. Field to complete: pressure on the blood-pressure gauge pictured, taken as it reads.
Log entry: 42 mmHg
